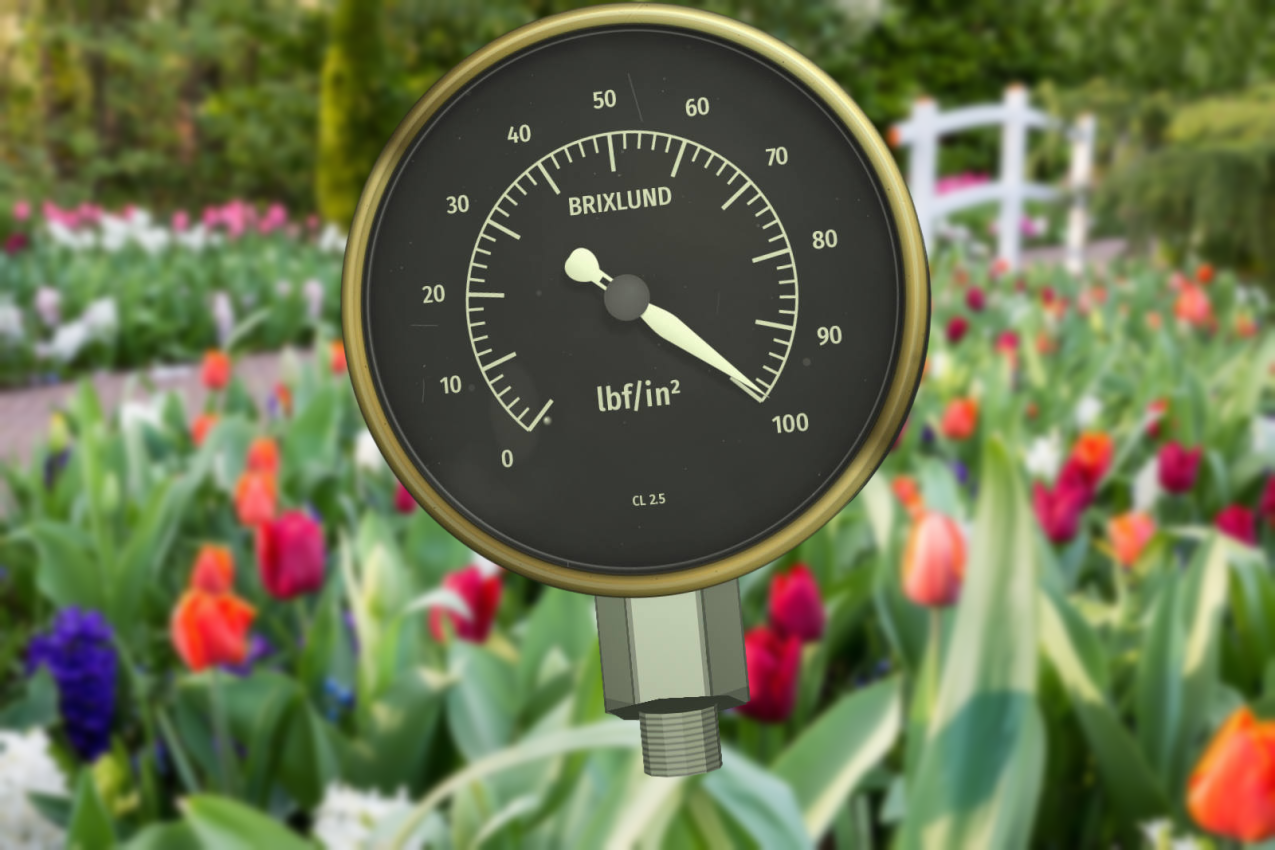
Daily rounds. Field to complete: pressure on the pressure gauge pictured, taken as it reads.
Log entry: 99 psi
